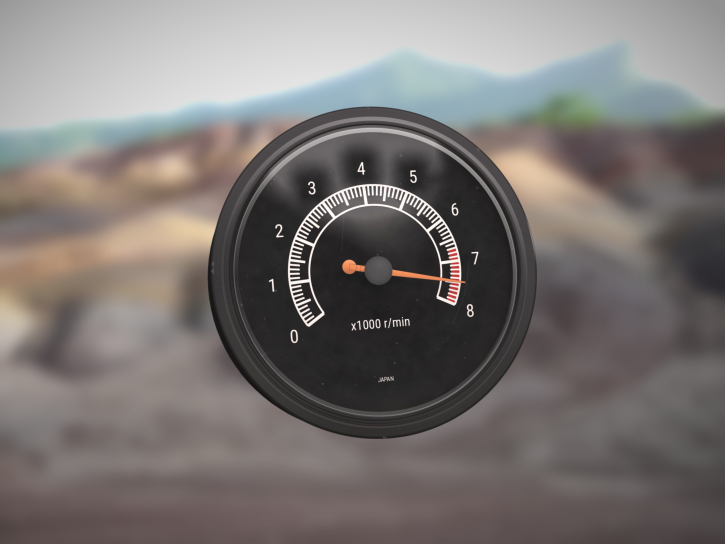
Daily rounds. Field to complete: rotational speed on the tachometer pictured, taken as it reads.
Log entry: 7500 rpm
